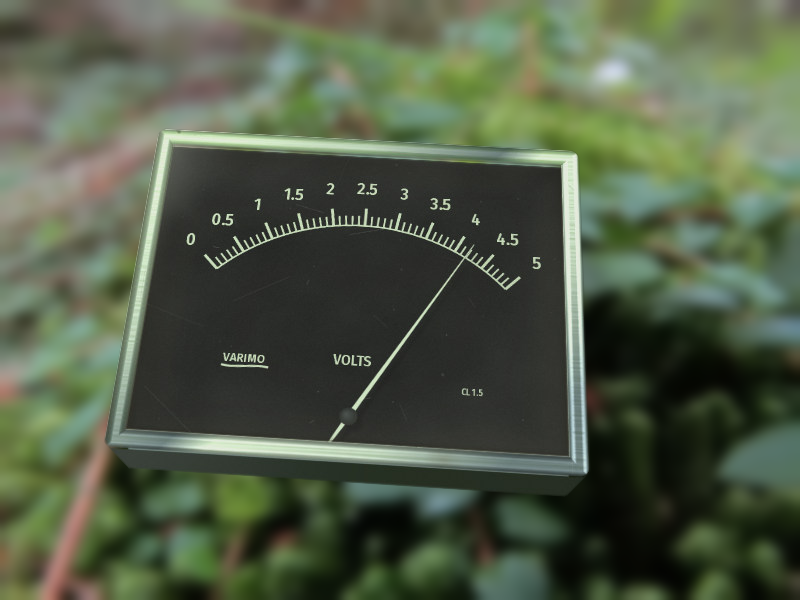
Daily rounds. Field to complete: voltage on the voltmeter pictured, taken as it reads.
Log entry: 4.2 V
